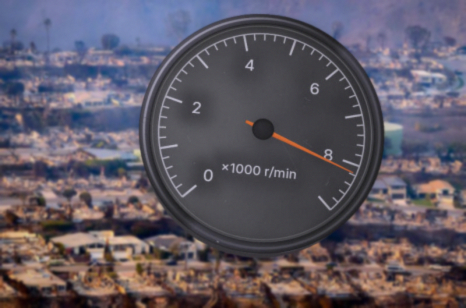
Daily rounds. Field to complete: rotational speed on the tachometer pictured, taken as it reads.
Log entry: 8200 rpm
